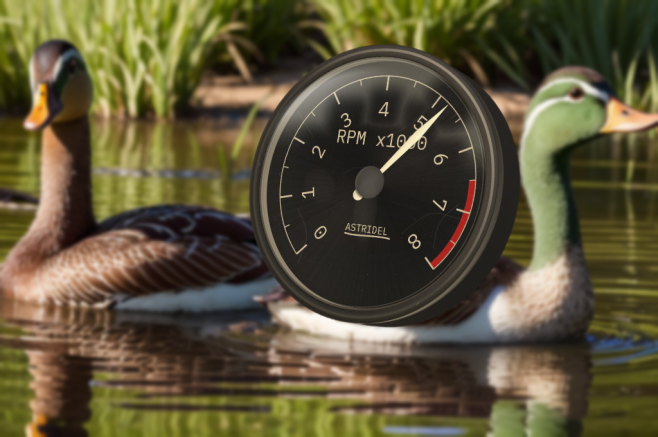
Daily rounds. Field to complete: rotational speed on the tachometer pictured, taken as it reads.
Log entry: 5250 rpm
